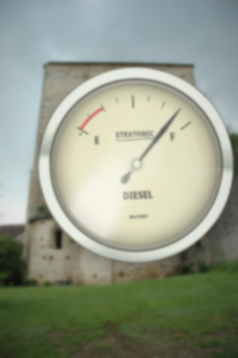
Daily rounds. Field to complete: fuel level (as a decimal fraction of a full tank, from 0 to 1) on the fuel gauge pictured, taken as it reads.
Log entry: 0.875
